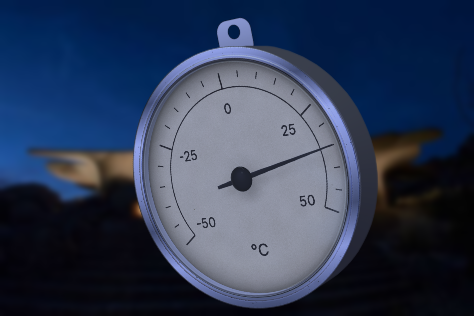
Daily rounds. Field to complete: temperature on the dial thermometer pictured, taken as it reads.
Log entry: 35 °C
